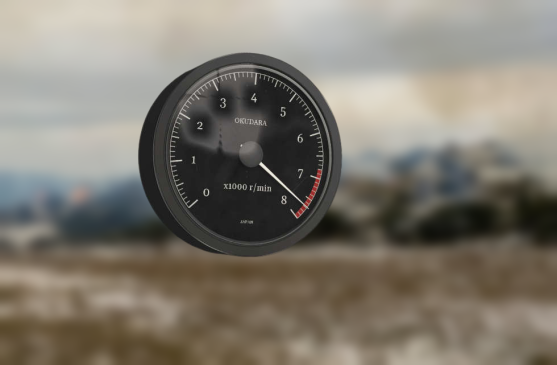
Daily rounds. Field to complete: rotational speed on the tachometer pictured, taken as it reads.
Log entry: 7700 rpm
